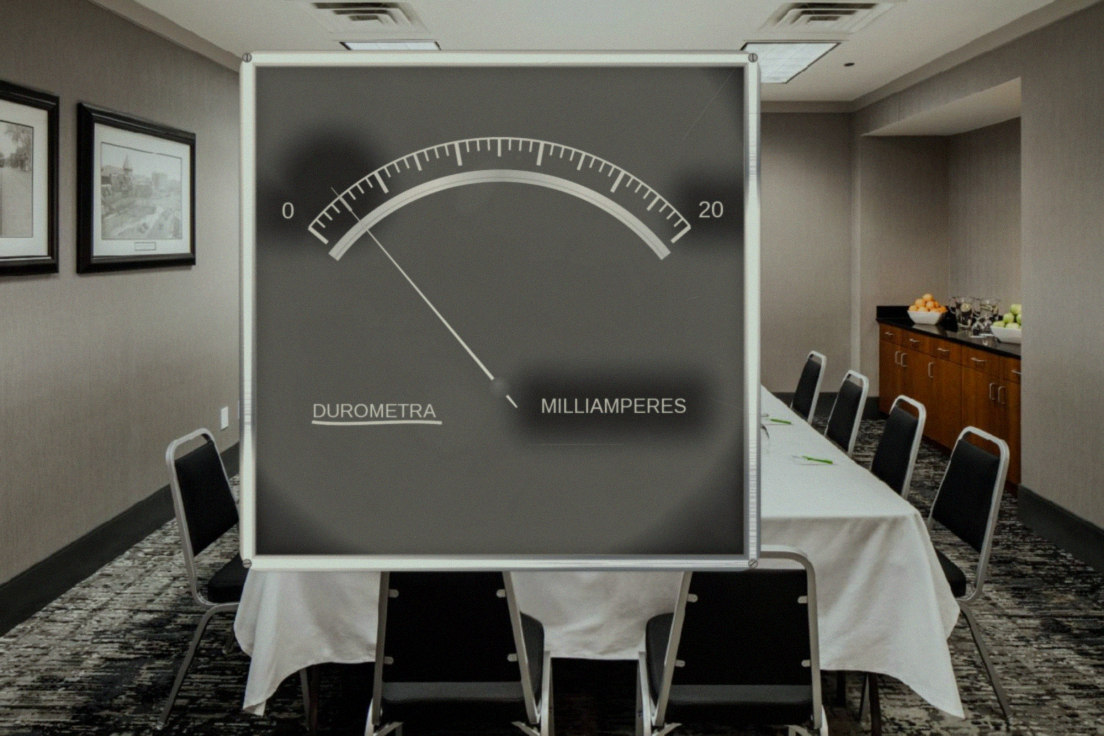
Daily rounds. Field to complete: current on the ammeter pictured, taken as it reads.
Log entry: 2 mA
